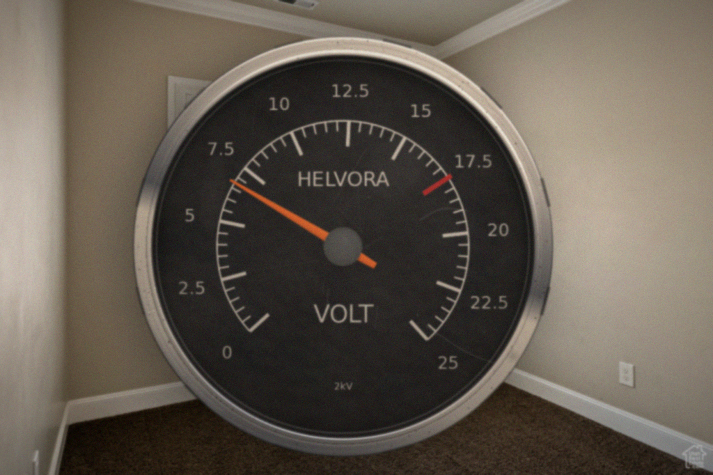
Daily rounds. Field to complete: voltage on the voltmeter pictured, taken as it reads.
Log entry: 6.75 V
